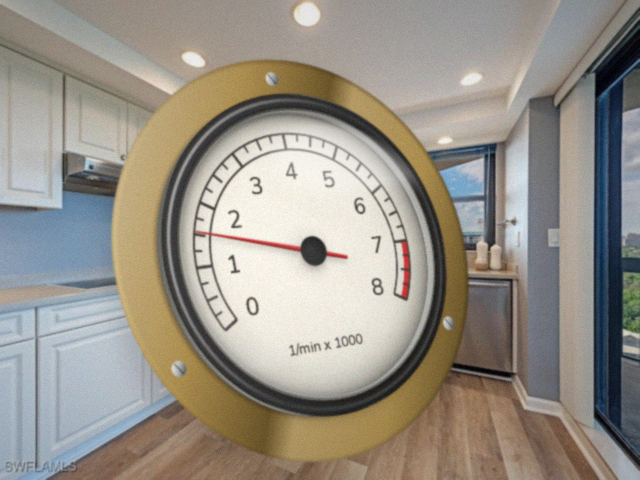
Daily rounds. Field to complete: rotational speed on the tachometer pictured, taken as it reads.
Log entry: 1500 rpm
